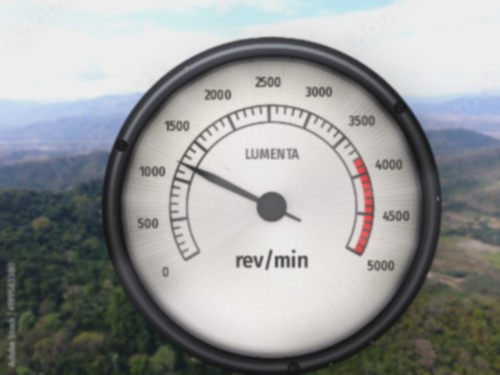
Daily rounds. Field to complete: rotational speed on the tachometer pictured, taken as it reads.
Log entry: 1200 rpm
